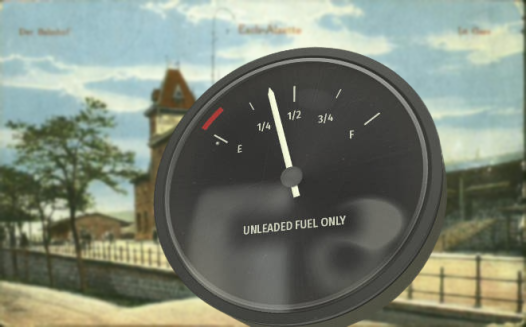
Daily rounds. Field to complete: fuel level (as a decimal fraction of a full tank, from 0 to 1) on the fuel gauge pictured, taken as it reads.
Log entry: 0.375
